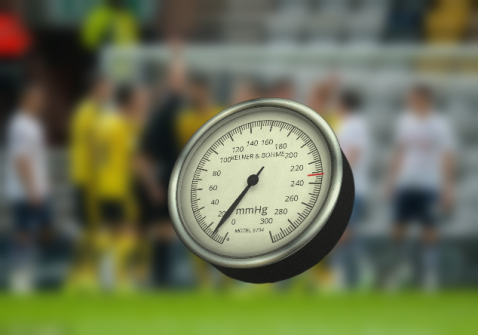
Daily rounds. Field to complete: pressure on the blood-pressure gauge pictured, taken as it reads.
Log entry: 10 mmHg
